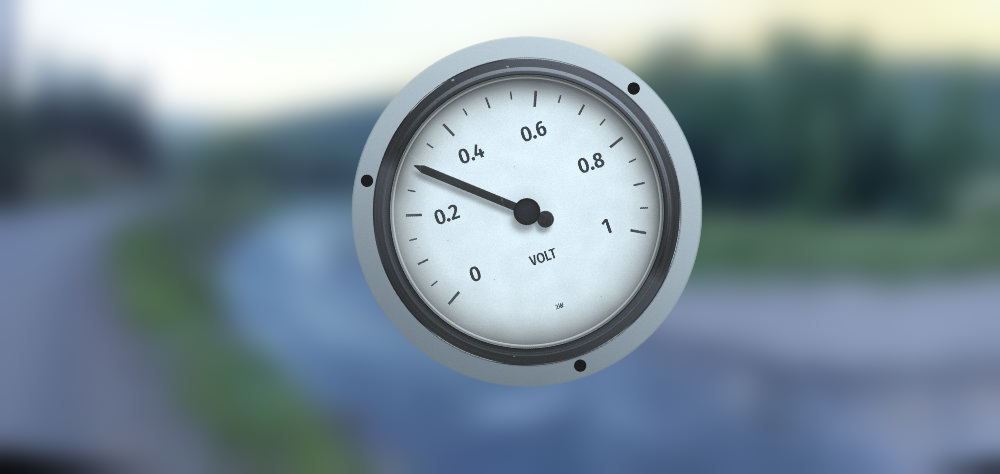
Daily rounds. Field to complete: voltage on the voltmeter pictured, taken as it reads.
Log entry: 0.3 V
